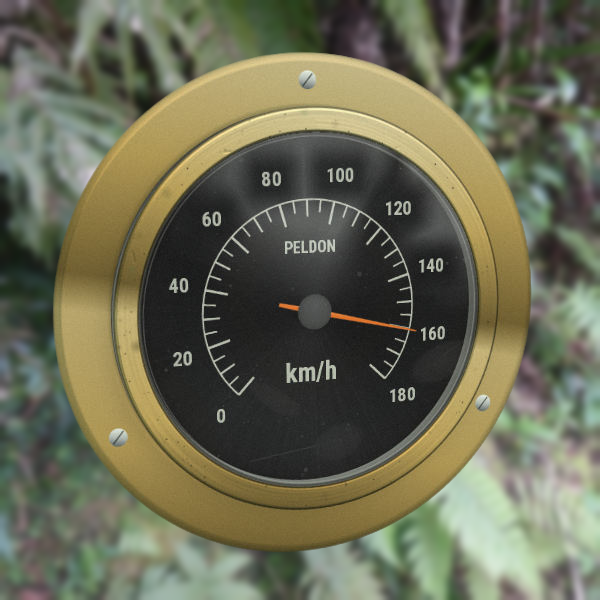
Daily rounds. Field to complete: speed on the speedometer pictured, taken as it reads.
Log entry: 160 km/h
